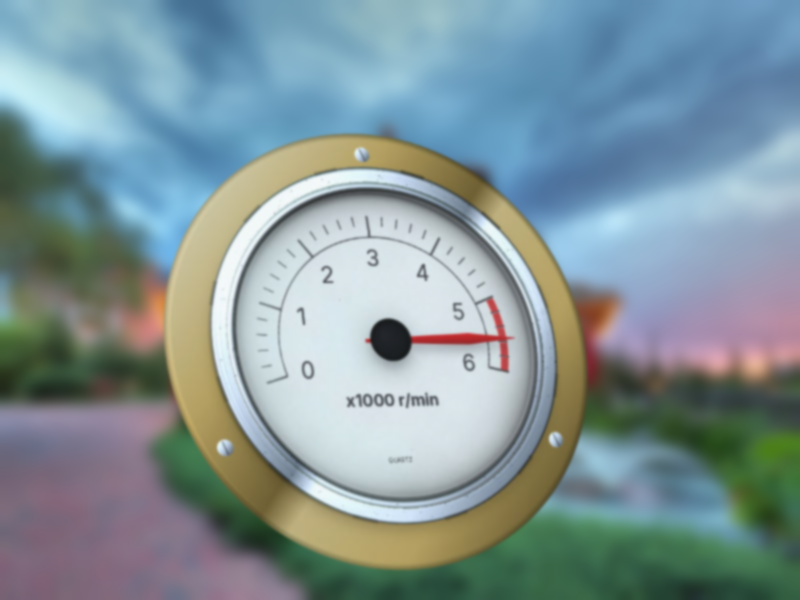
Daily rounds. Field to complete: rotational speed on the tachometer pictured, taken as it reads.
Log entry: 5600 rpm
